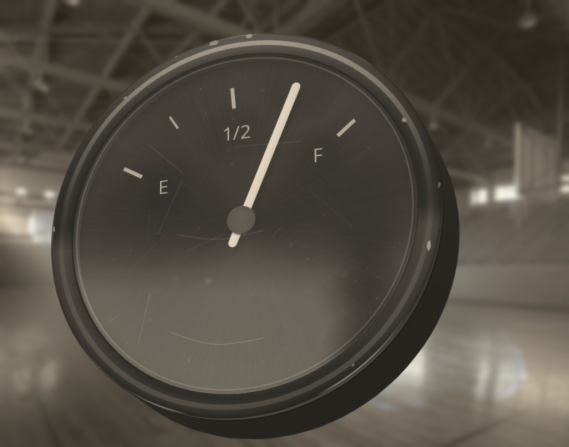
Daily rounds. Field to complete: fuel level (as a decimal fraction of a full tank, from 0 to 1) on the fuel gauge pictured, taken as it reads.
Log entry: 0.75
